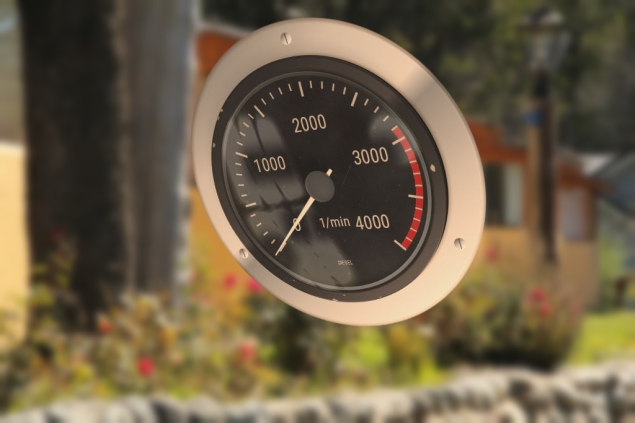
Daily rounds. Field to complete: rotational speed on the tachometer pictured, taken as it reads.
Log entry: 0 rpm
